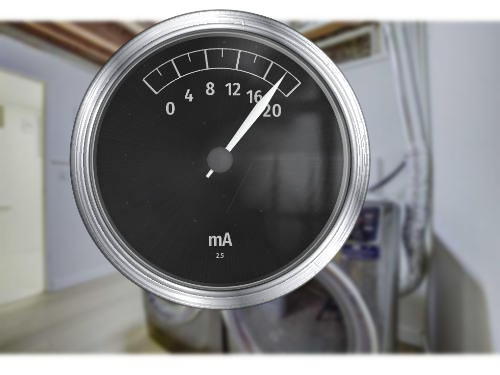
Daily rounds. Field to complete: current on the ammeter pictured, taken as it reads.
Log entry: 18 mA
